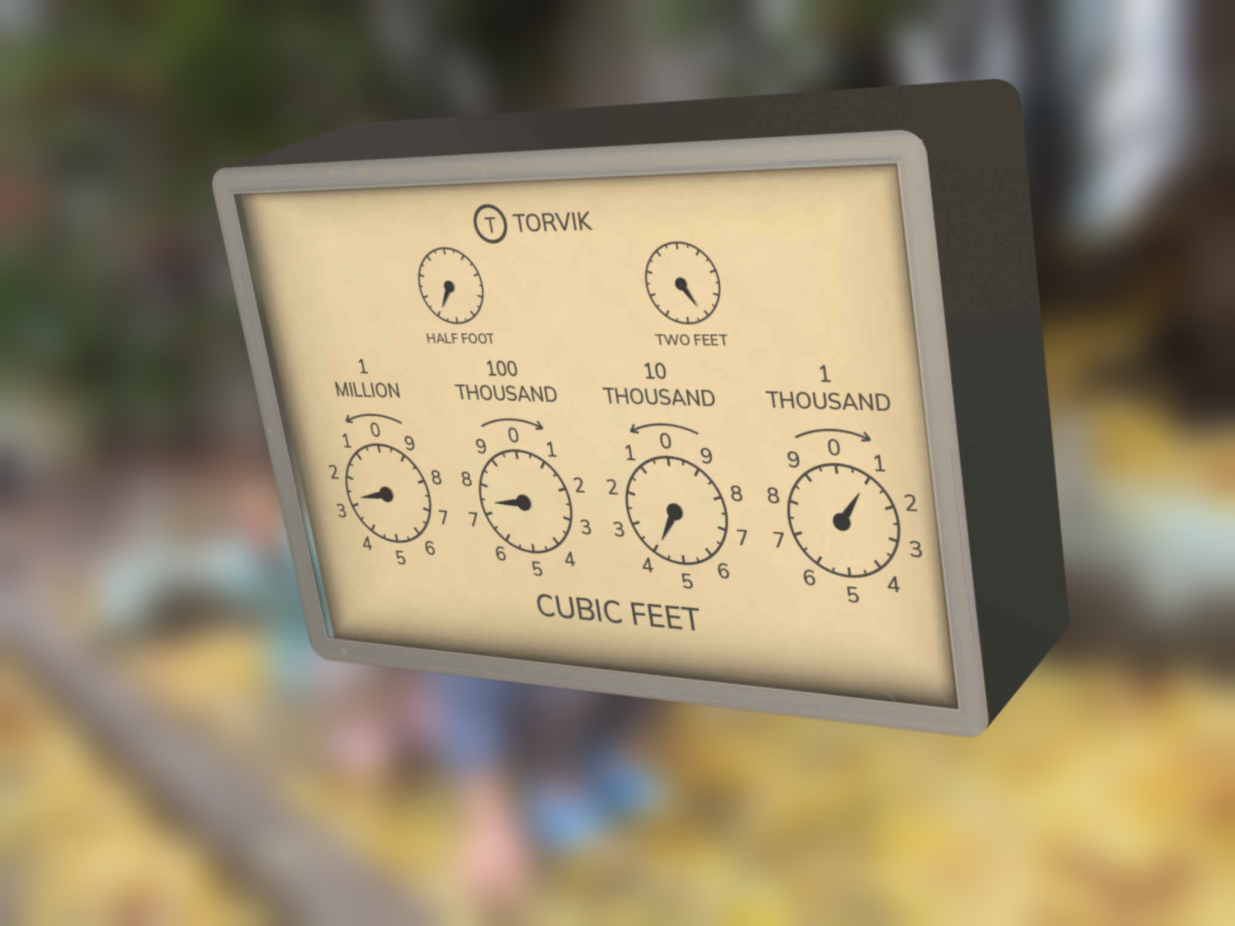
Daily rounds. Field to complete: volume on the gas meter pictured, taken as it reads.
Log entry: 274100 ft³
